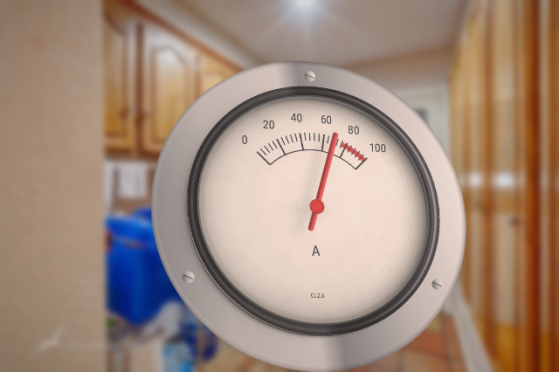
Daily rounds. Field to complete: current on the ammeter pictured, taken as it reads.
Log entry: 68 A
